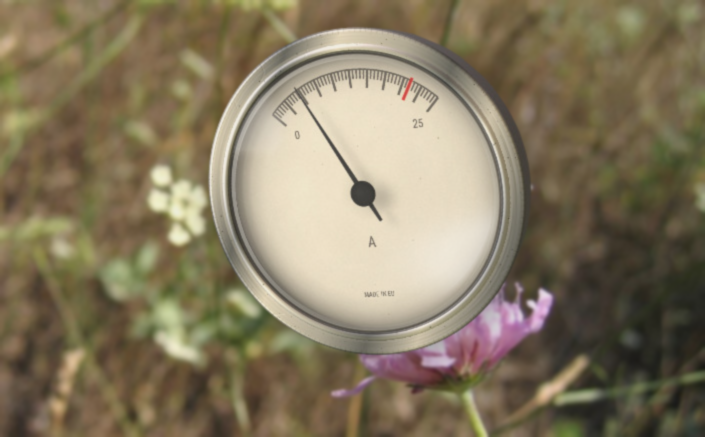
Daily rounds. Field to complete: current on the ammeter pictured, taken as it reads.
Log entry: 5 A
